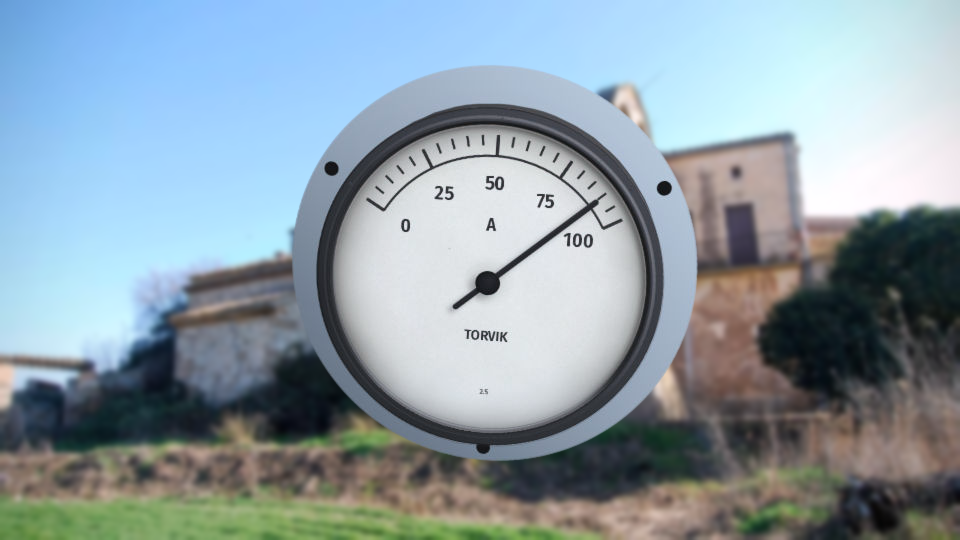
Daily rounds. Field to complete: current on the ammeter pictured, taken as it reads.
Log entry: 90 A
